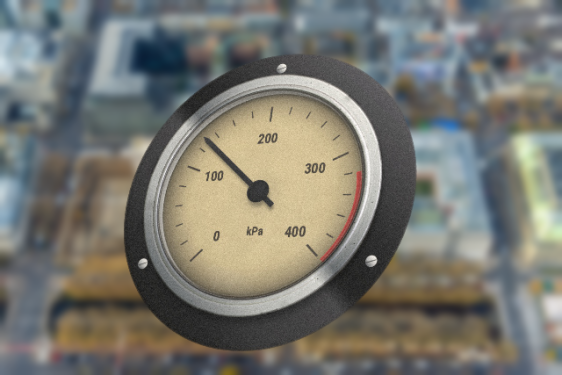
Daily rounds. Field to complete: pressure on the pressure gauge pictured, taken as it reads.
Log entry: 130 kPa
